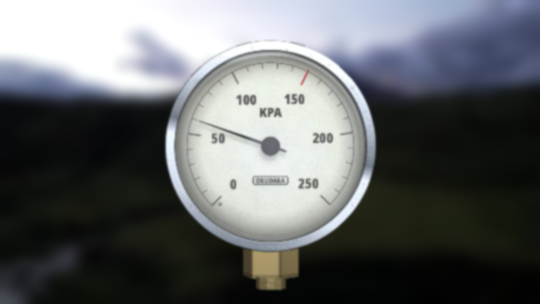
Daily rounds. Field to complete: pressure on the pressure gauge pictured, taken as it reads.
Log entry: 60 kPa
